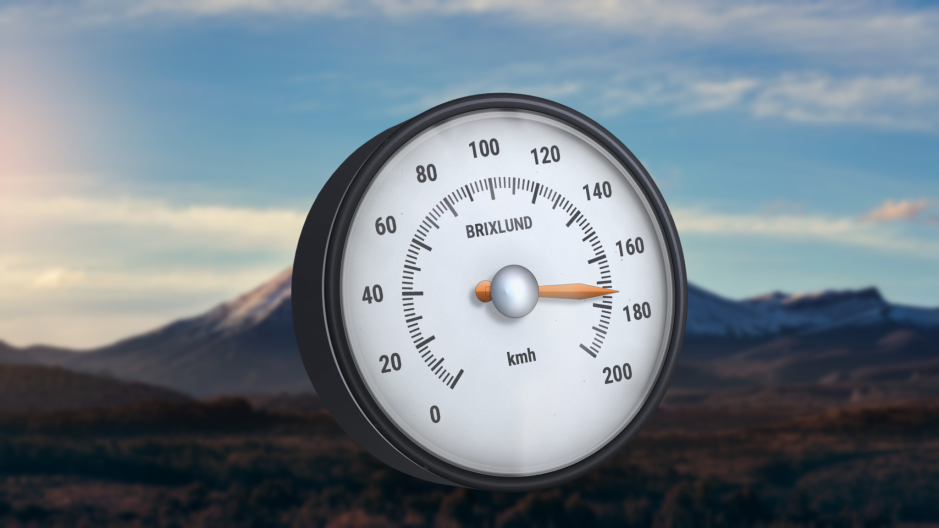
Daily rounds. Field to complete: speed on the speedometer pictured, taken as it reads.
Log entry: 174 km/h
